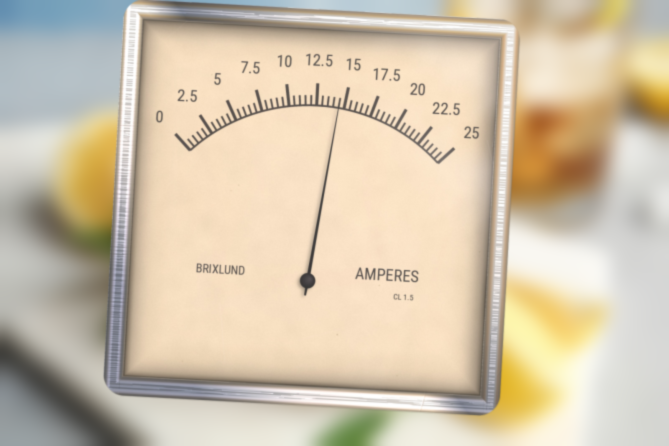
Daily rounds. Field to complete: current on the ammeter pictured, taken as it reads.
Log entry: 14.5 A
